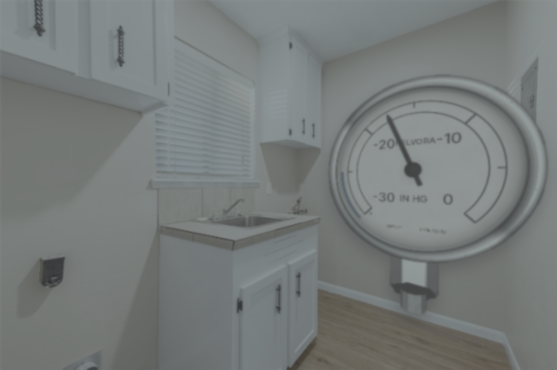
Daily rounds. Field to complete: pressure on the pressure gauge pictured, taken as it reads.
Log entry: -17.5 inHg
